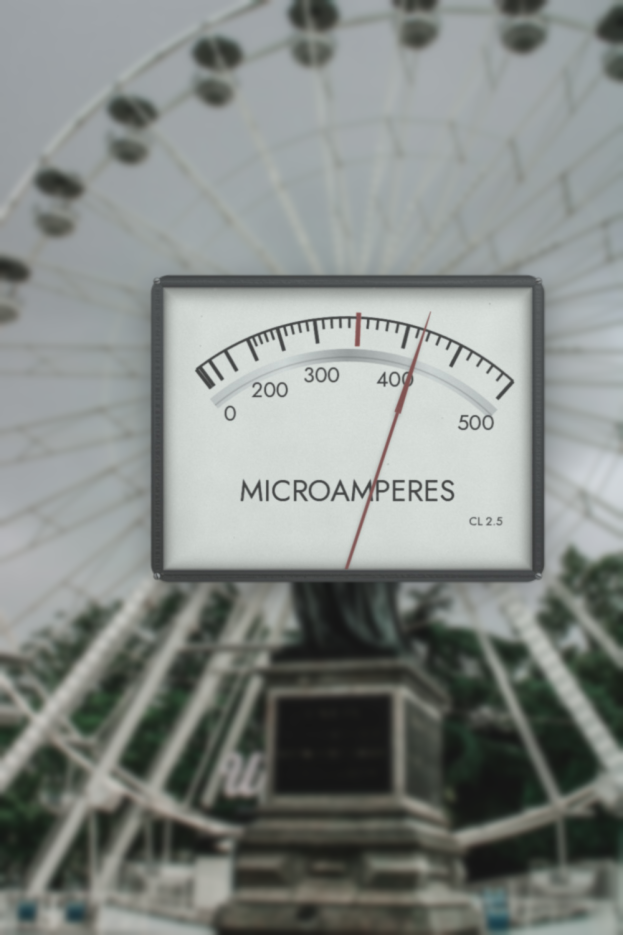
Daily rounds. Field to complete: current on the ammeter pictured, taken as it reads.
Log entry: 415 µA
